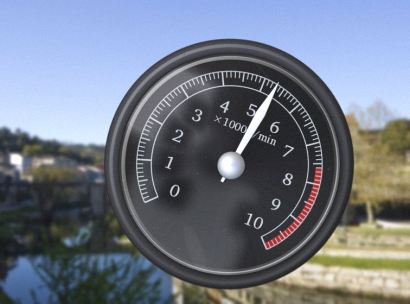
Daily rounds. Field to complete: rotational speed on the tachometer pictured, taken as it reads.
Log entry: 5300 rpm
